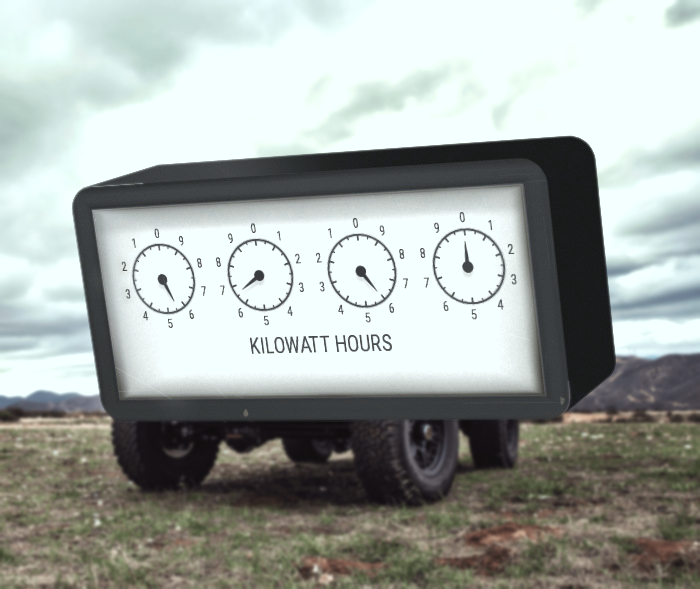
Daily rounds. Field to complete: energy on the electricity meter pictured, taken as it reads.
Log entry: 5660 kWh
